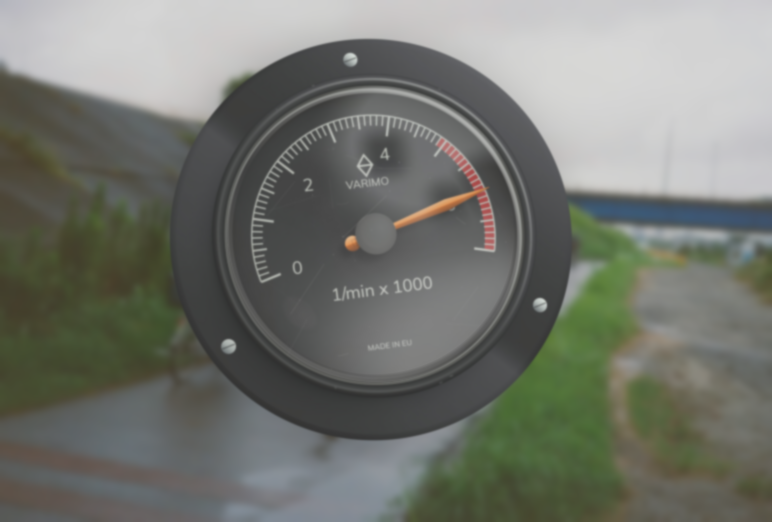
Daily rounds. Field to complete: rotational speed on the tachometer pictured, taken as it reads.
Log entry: 6000 rpm
